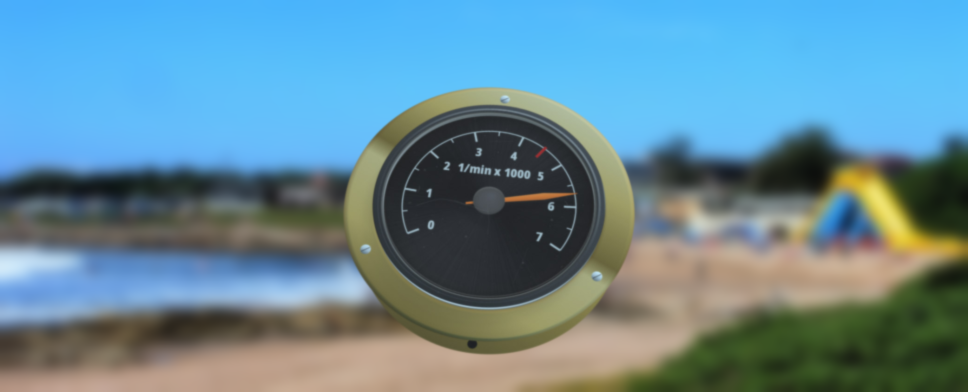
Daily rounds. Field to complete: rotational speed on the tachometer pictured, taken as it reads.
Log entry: 5750 rpm
